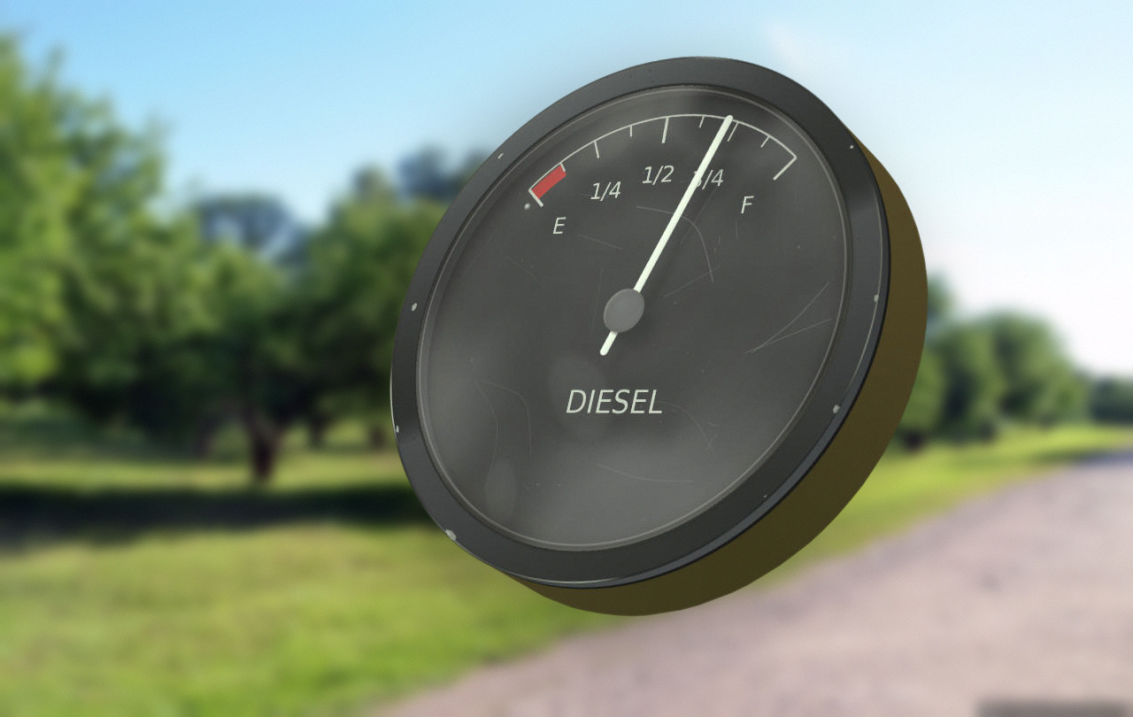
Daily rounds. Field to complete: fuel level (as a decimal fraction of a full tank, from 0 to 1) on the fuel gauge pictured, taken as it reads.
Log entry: 0.75
